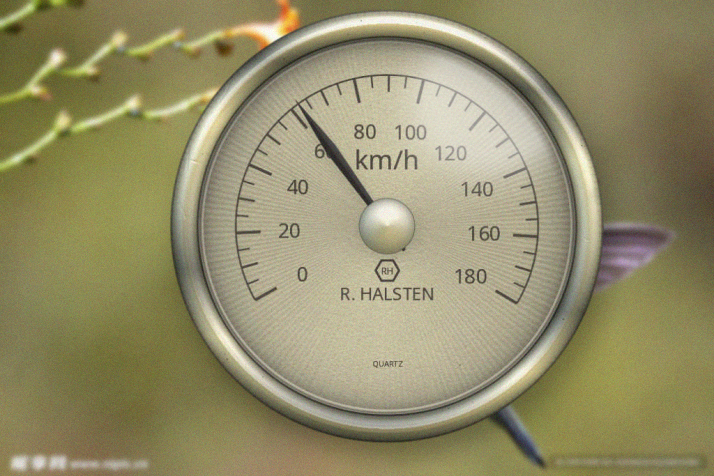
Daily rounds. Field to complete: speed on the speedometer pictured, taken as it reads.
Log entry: 62.5 km/h
